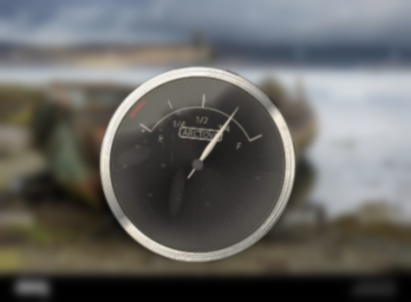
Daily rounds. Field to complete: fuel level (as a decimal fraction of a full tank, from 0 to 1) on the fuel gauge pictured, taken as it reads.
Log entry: 0.75
